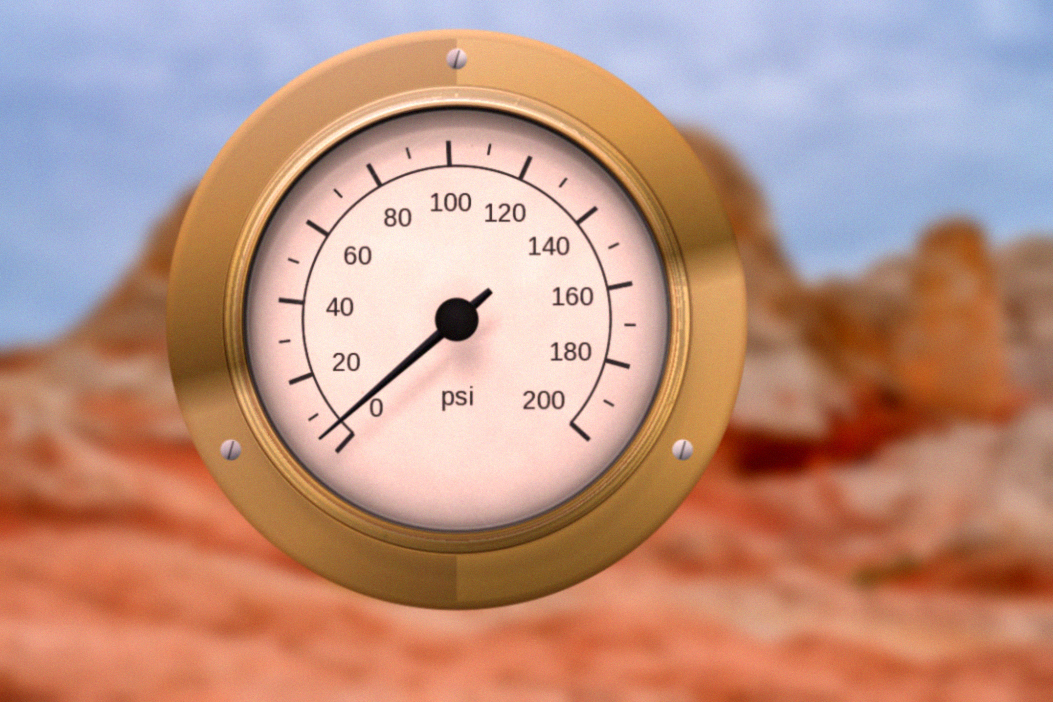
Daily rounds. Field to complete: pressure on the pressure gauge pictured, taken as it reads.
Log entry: 5 psi
